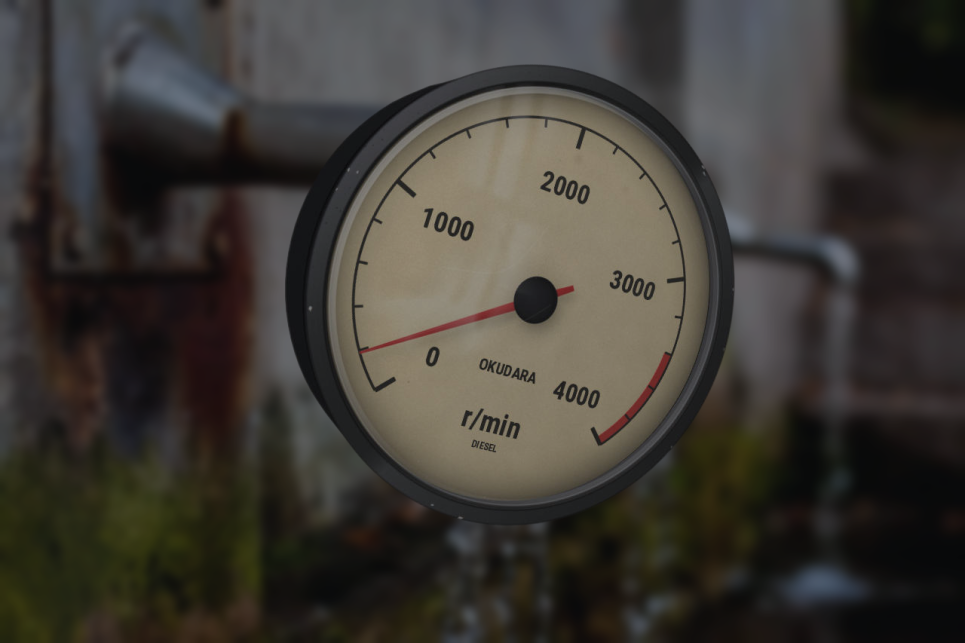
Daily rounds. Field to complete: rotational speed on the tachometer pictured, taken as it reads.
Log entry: 200 rpm
